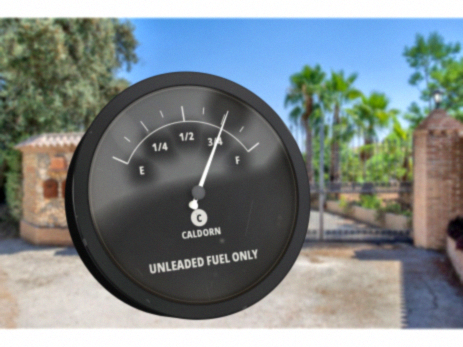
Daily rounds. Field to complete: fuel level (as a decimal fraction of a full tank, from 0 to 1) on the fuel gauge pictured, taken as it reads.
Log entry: 0.75
